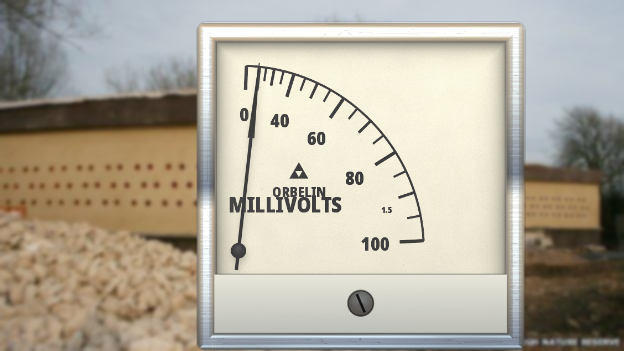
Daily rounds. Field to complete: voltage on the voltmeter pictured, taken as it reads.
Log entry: 20 mV
